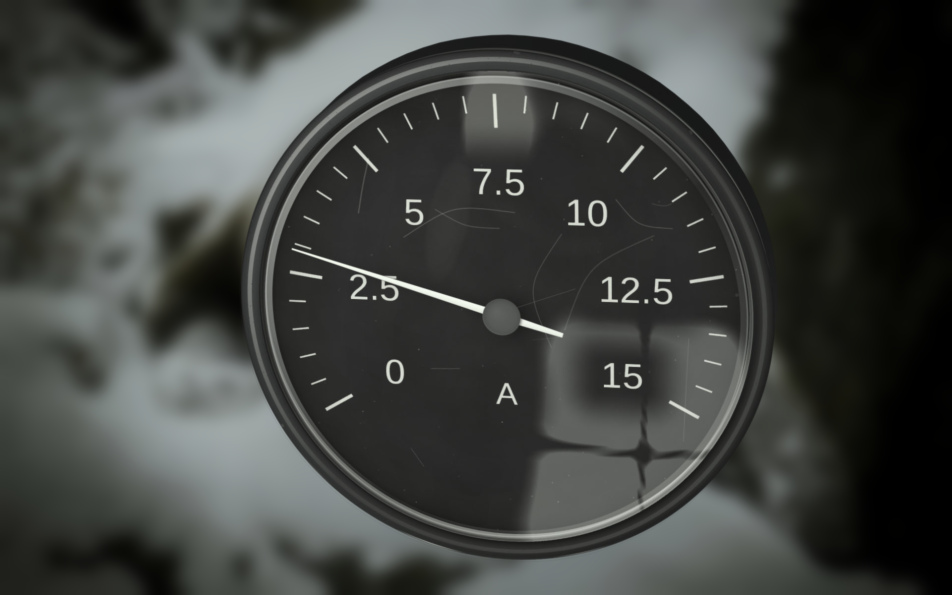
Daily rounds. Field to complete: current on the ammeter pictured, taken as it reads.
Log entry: 3 A
